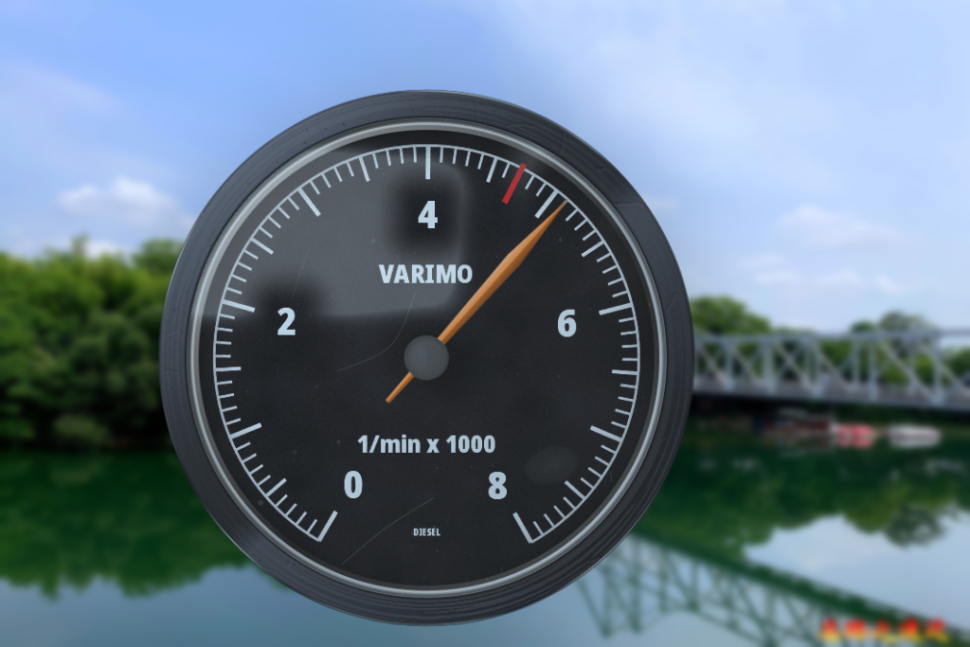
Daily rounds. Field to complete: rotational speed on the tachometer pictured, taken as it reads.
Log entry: 5100 rpm
